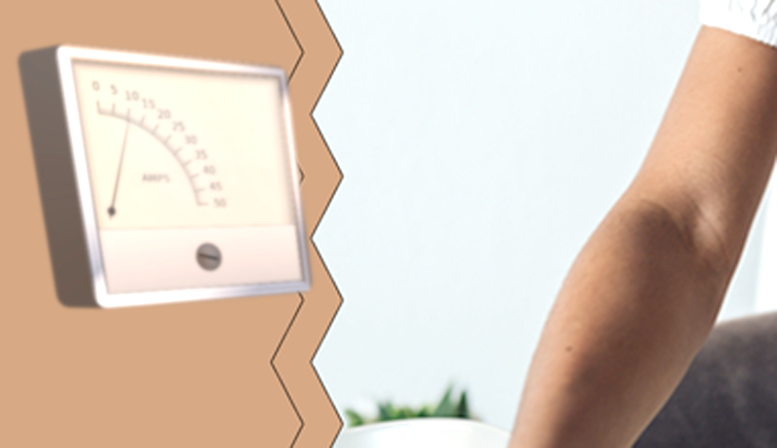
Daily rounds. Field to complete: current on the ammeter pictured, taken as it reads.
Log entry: 10 A
